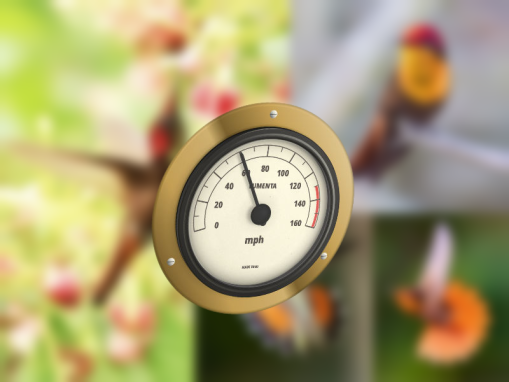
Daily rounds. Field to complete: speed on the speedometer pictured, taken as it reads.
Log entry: 60 mph
